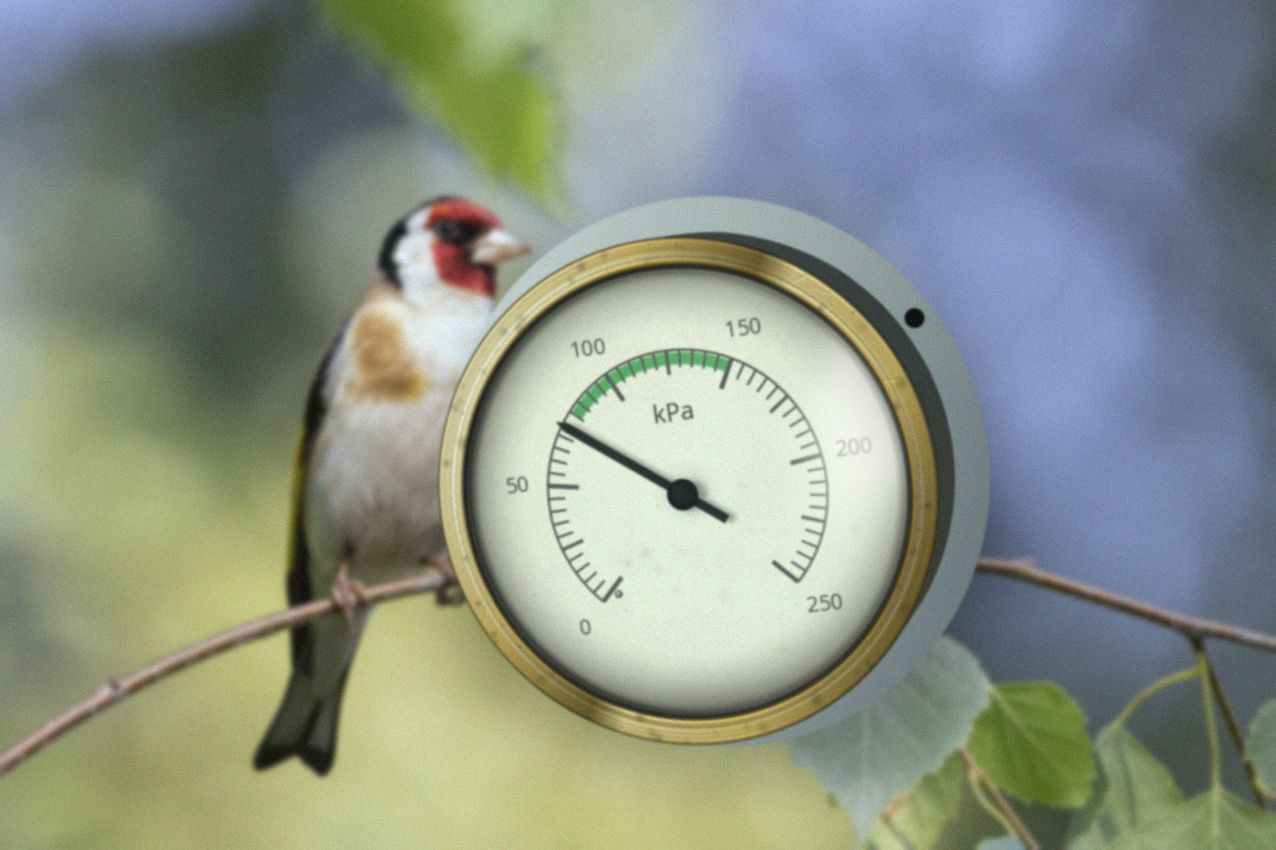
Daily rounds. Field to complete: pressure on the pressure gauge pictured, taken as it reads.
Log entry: 75 kPa
